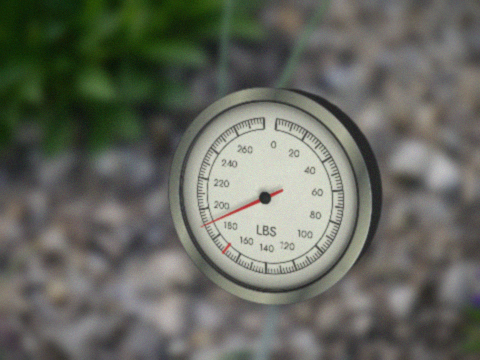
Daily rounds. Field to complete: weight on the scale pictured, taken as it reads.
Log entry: 190 lb
